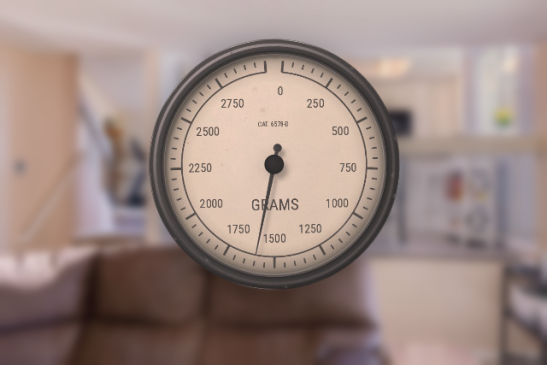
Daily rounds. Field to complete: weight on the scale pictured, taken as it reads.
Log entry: 1600 g
